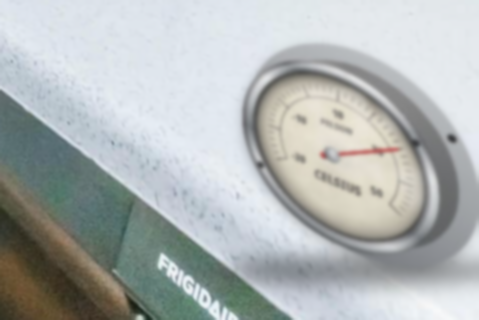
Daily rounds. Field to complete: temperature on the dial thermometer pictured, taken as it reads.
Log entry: 30 °C
